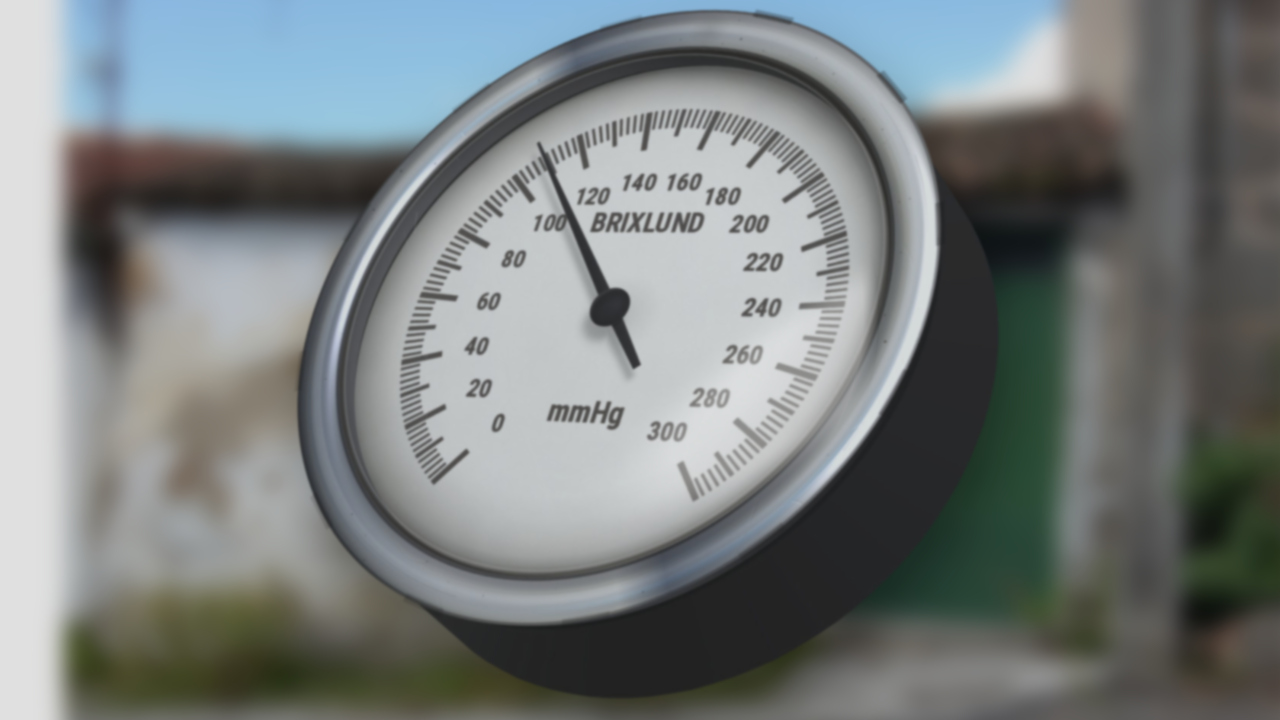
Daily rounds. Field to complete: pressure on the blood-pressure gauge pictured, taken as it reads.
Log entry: 110 mmHg
